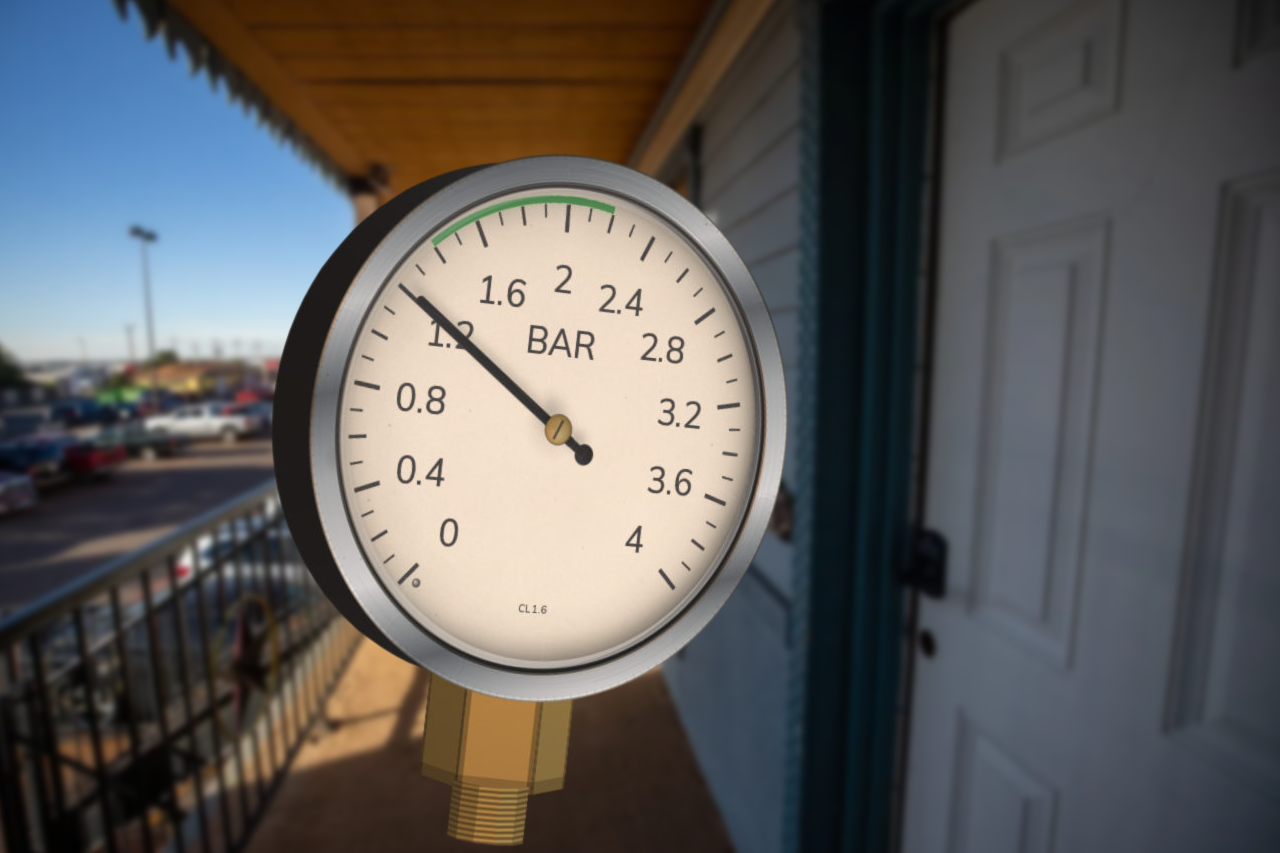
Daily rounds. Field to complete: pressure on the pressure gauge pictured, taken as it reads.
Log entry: 1.2 bar
